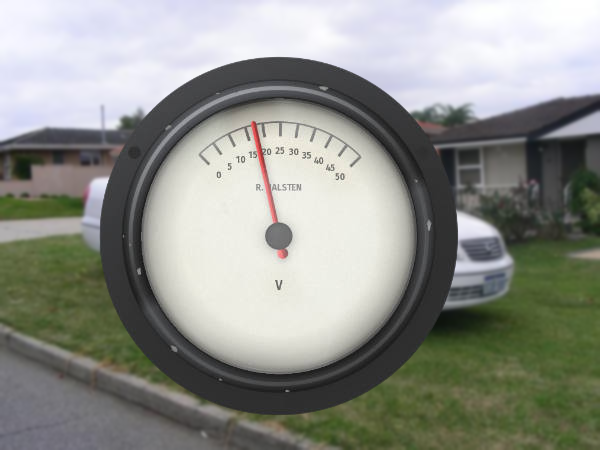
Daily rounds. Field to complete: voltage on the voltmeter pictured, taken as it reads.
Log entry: 17.5 V
